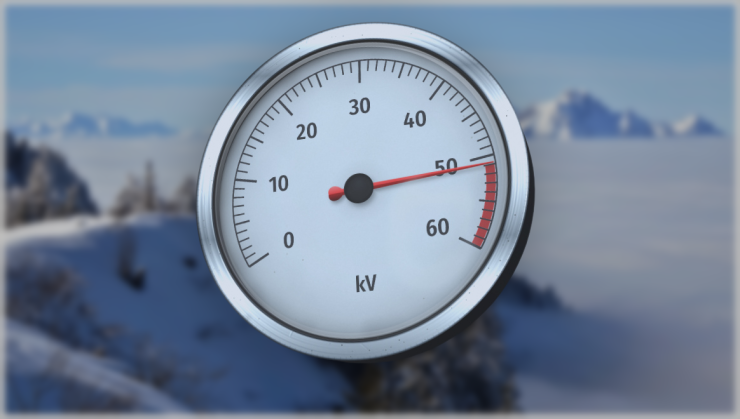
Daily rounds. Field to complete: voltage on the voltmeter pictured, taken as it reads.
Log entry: 51 kV
